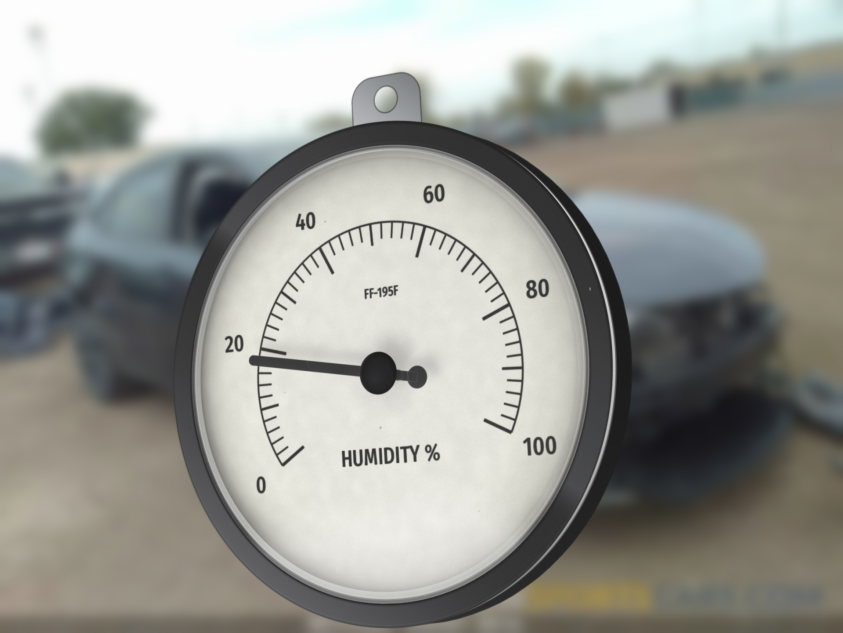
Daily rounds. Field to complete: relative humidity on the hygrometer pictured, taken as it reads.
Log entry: 18 %
